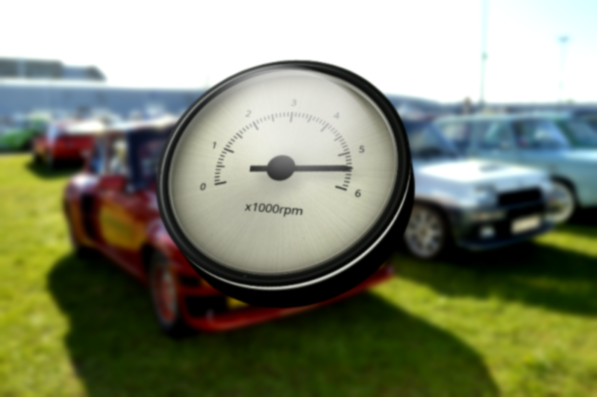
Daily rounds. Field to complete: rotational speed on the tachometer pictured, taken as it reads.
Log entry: 5500 rpm
